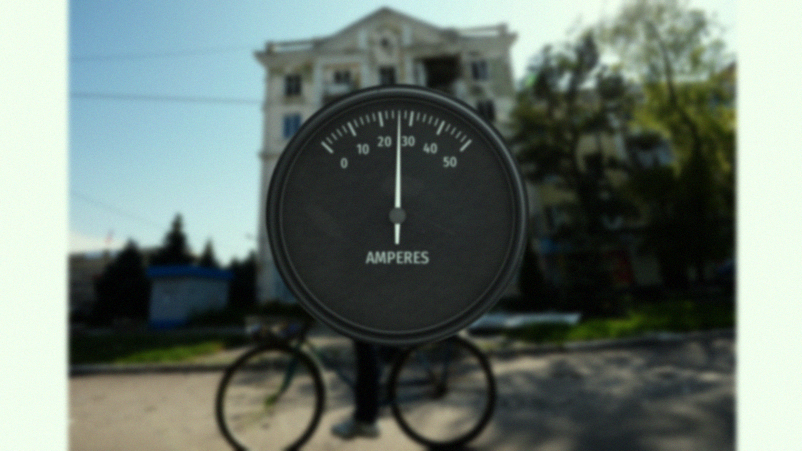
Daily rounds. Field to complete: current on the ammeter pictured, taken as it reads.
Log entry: 26 A
